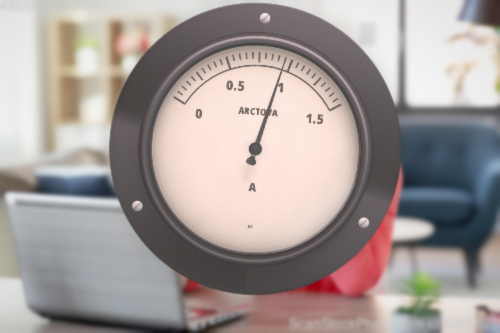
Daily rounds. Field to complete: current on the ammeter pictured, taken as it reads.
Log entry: 0.95 A
